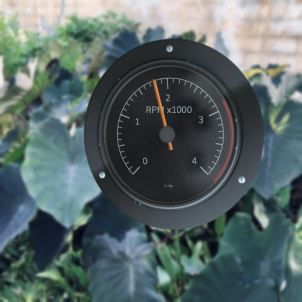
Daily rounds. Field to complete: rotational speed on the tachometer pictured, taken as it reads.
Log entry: 1800 rpm
